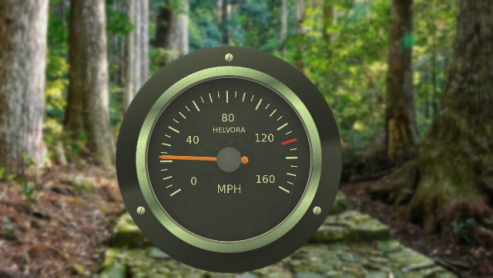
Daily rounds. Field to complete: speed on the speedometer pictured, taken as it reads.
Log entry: 22.5 mph
